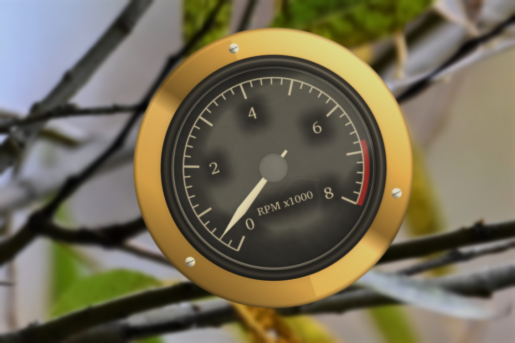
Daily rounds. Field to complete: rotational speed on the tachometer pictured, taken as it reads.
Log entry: 400 rpm
